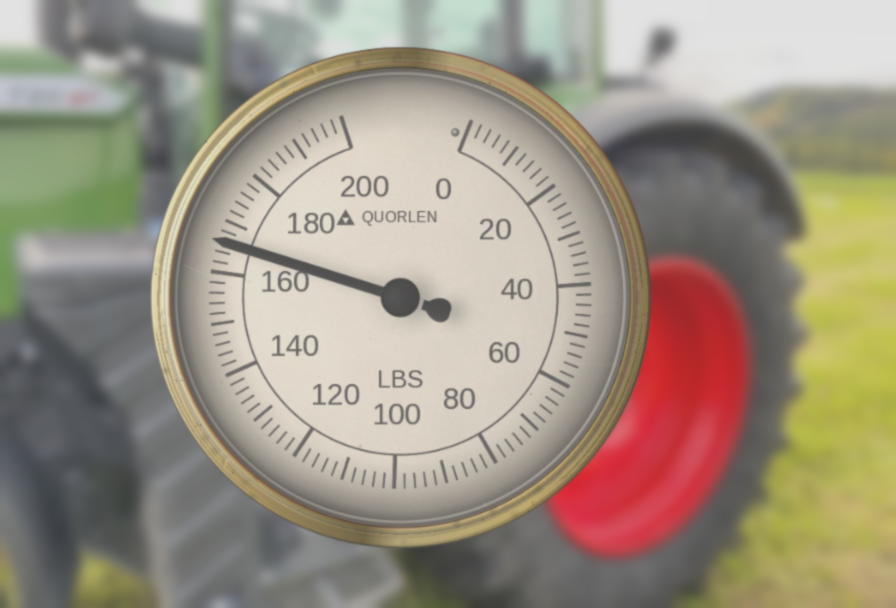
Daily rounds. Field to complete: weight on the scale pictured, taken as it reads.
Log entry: 166 lb
